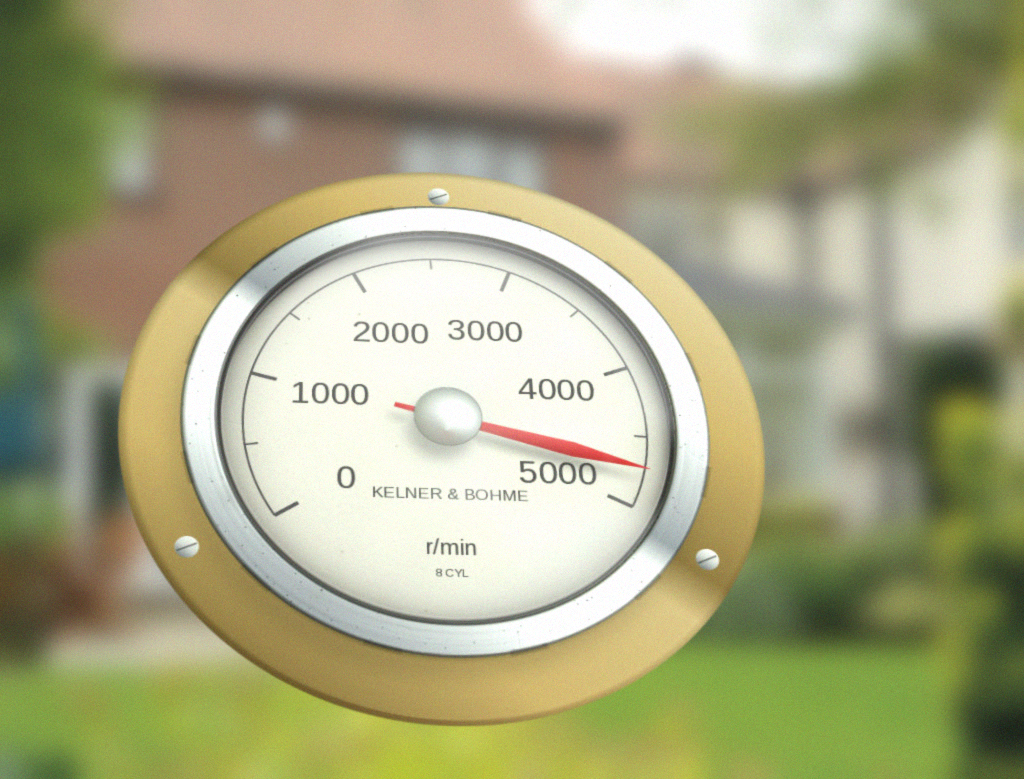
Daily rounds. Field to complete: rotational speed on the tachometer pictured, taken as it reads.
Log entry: 4750 rpm
